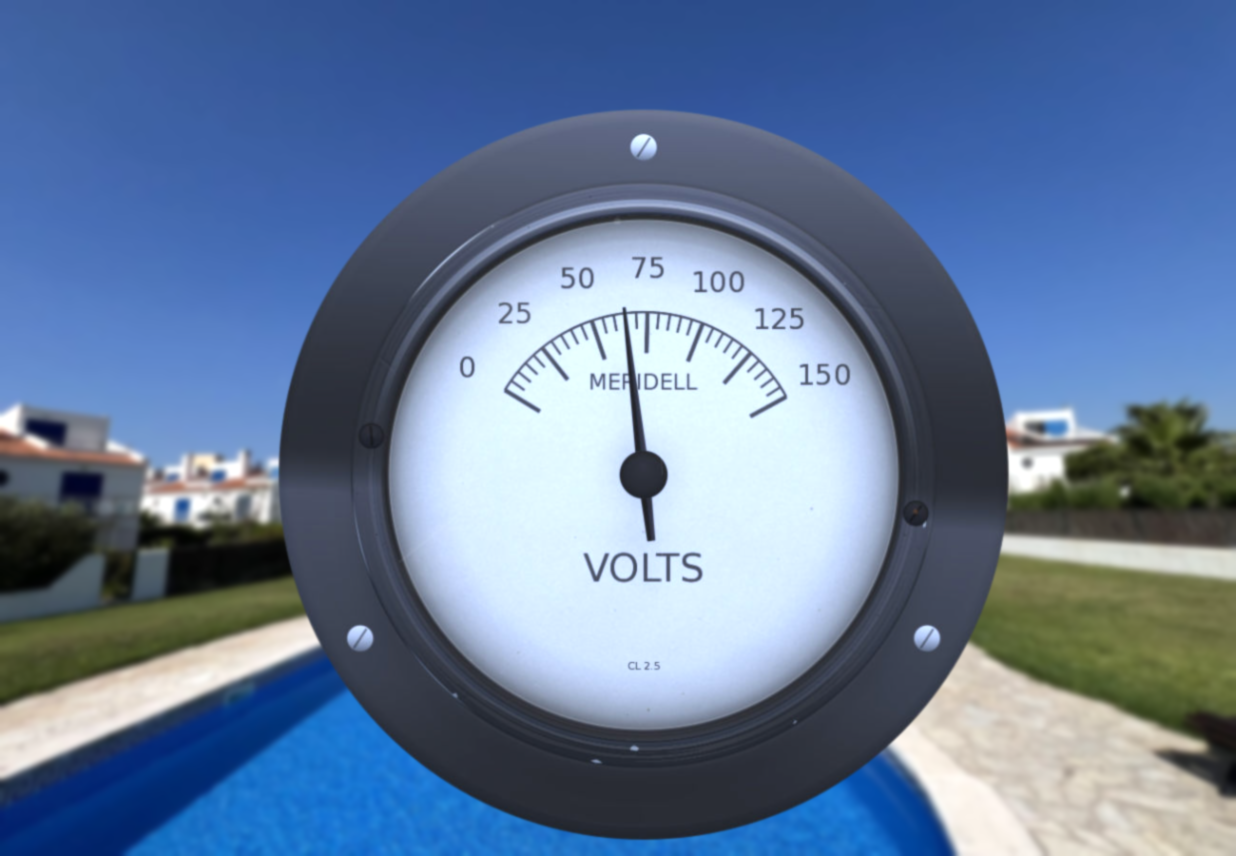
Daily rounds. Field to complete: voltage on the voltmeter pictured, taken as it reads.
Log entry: 65 V
